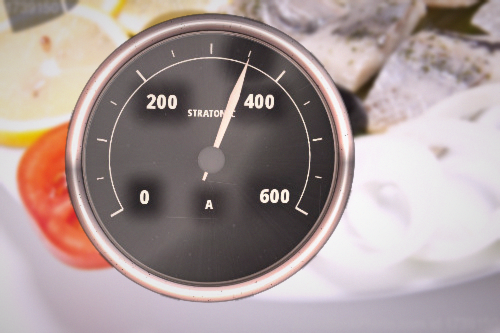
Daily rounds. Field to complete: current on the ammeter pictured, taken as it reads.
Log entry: 350 A
